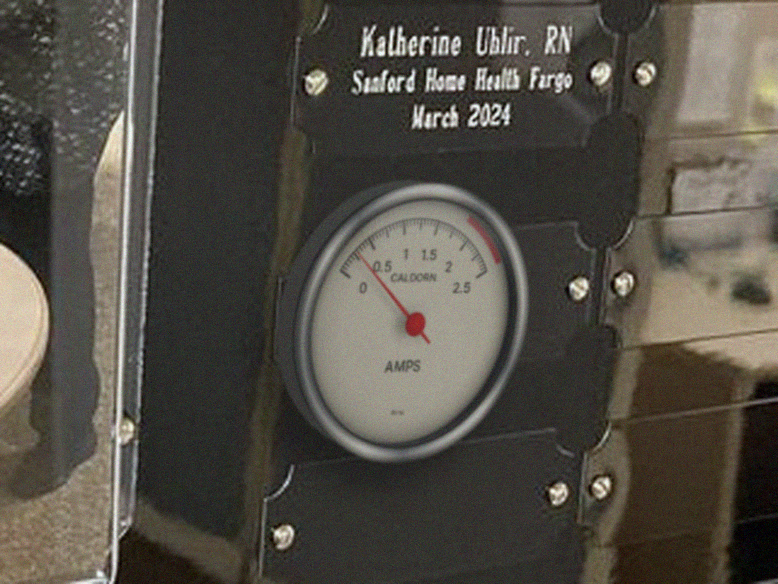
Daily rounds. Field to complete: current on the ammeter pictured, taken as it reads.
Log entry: 0.25 A
